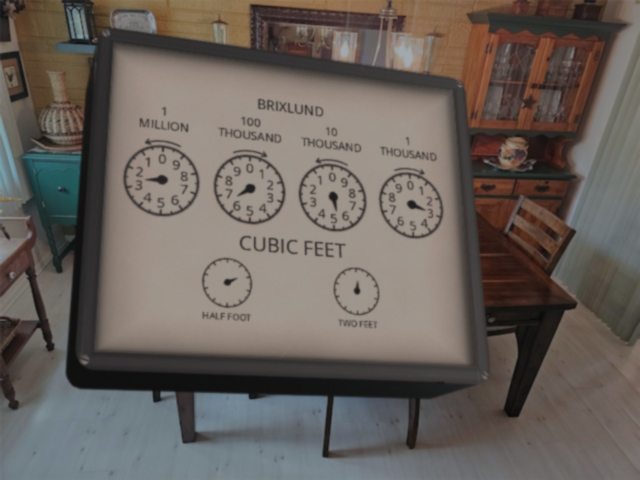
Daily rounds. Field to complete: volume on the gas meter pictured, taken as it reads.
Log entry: 265300 ft³
